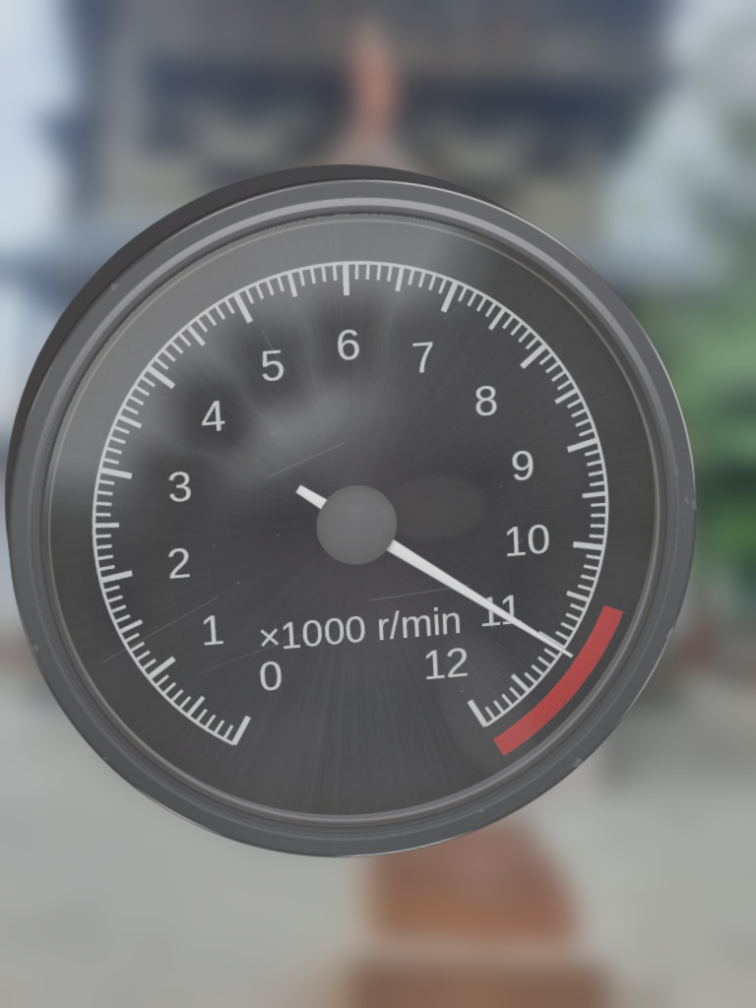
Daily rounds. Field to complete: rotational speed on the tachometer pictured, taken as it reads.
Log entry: 11000 rpm
